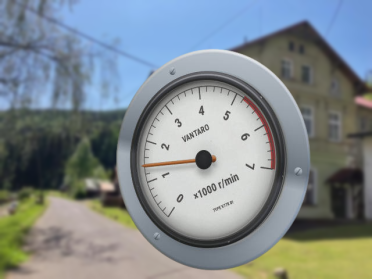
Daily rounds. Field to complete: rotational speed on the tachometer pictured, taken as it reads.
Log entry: 1400 rpm
